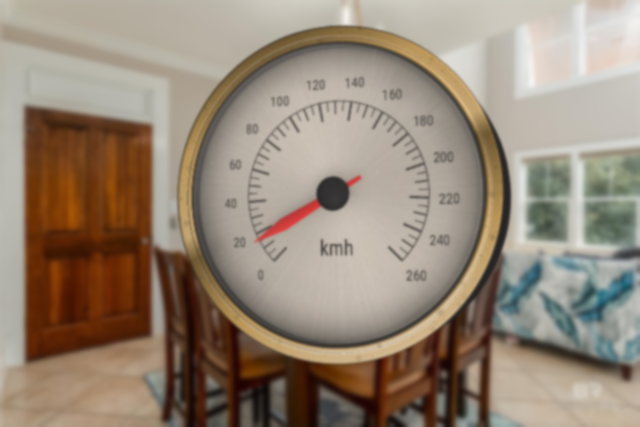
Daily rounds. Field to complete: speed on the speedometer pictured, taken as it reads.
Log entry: 15 km/h
